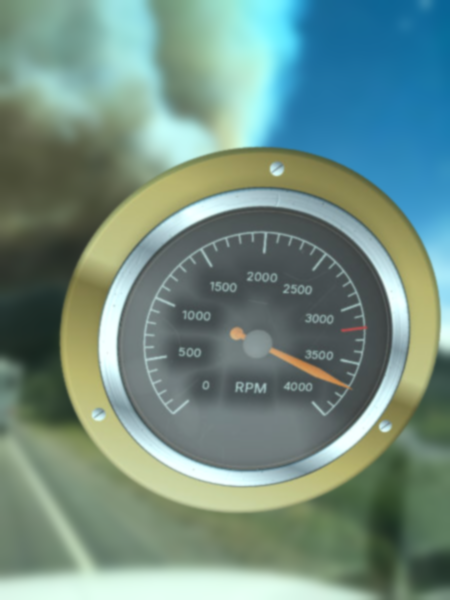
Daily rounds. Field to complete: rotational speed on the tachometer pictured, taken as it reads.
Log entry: 3700 rpm
